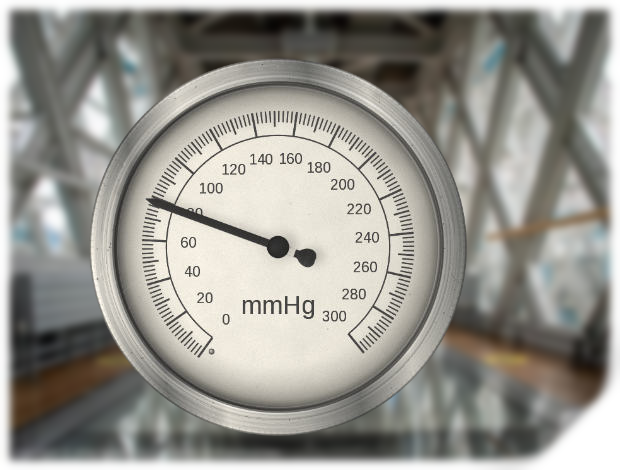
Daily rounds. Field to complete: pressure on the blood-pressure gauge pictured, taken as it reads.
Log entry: 78 mmHg
